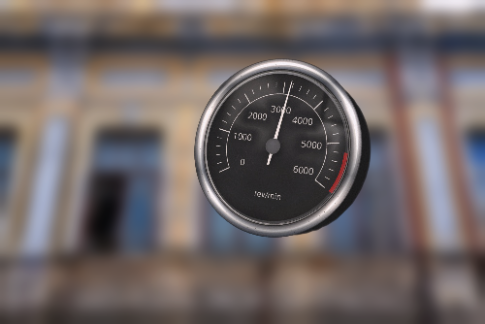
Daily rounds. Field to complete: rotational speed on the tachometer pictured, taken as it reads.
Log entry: 3200 rpm
